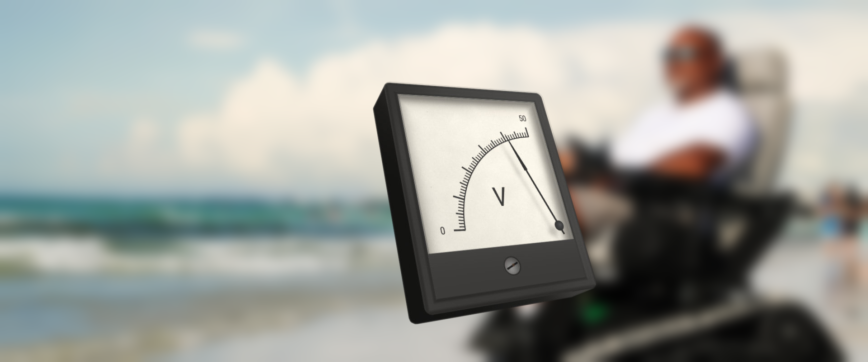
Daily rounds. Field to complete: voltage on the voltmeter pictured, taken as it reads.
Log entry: 40 V
